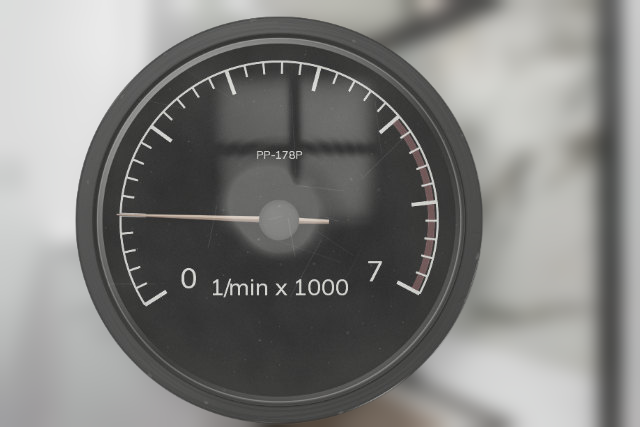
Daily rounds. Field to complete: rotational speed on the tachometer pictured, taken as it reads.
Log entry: 1000 rpm
